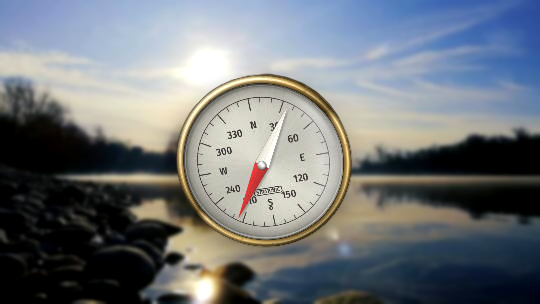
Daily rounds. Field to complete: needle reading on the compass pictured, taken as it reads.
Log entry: 215 °
